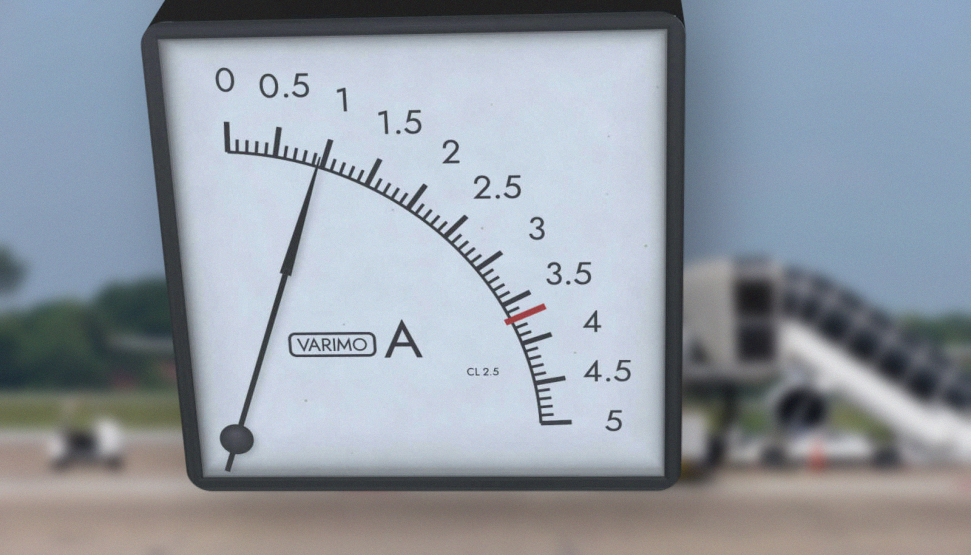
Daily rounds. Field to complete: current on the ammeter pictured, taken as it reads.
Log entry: 0.95 A
